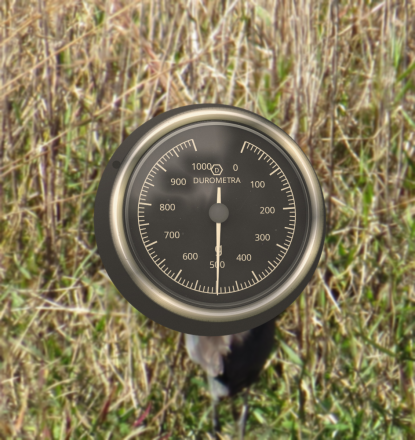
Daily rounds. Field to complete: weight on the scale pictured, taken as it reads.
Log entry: 500 g
